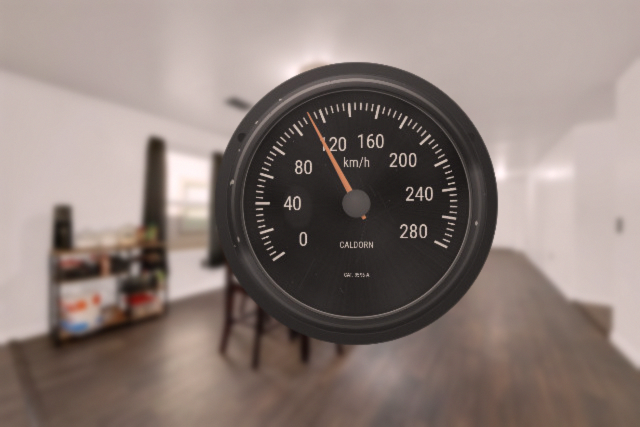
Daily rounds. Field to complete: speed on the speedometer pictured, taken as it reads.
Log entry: 112 km/h
